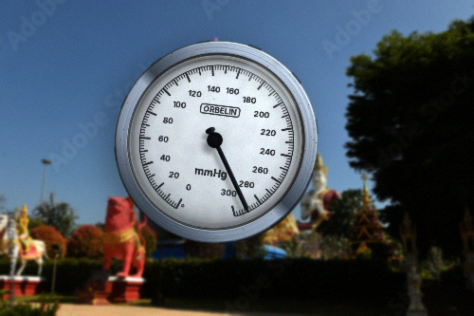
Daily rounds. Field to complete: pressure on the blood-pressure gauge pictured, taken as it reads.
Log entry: 290 mmHg
